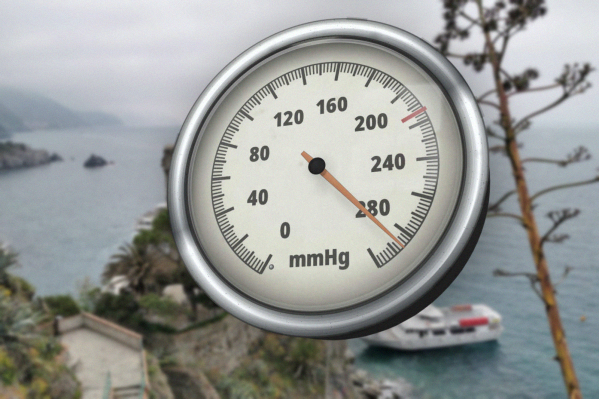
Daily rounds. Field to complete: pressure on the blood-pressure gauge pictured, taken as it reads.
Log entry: 286 mmHg
